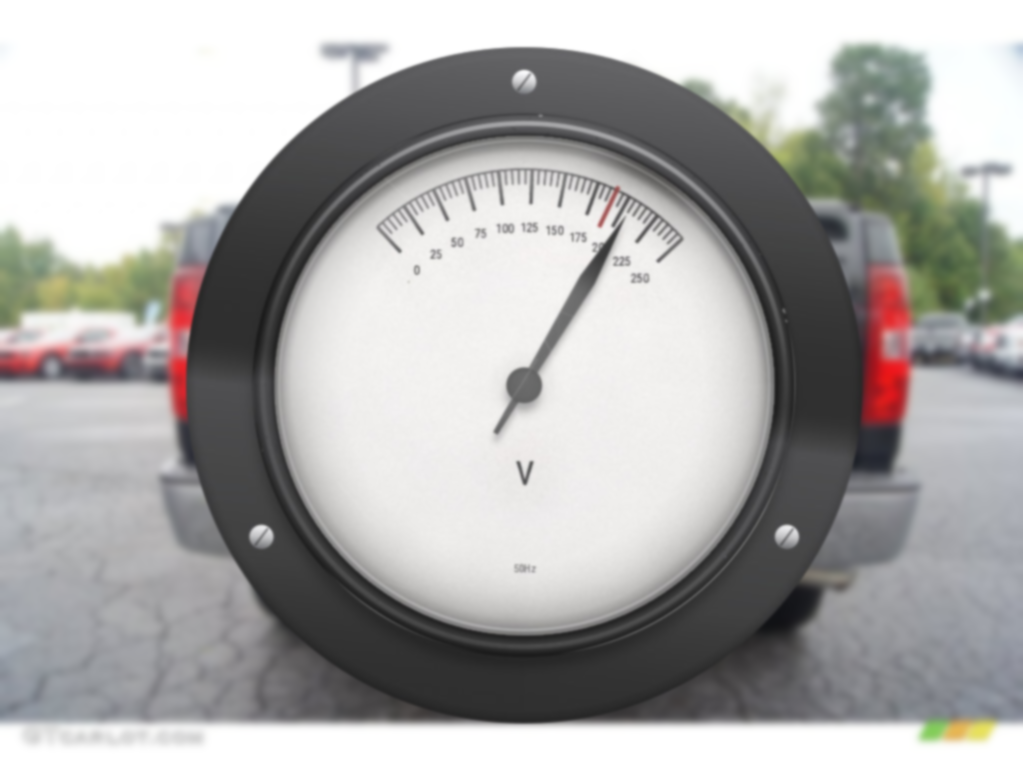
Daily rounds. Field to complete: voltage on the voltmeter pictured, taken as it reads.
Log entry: 205 V
